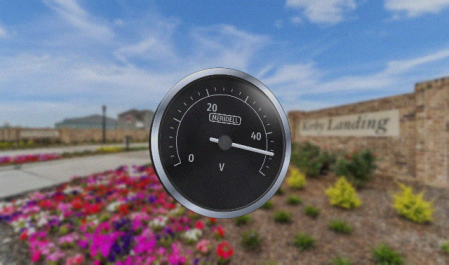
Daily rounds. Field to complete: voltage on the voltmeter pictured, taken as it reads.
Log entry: 45 V
